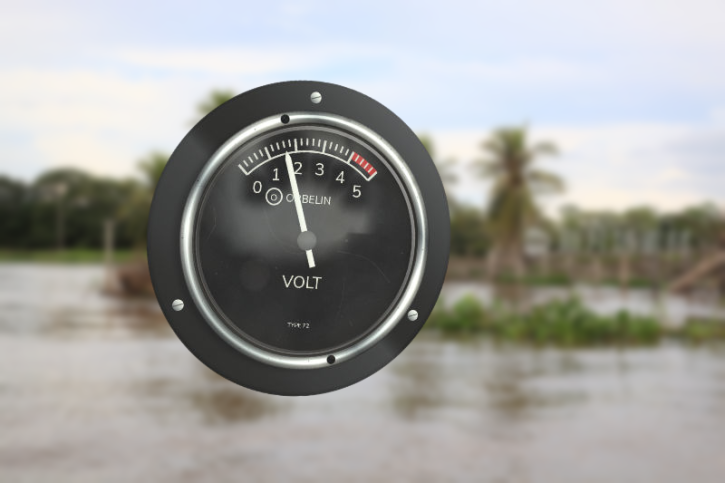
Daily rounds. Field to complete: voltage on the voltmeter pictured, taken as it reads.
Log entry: 1.6 V
